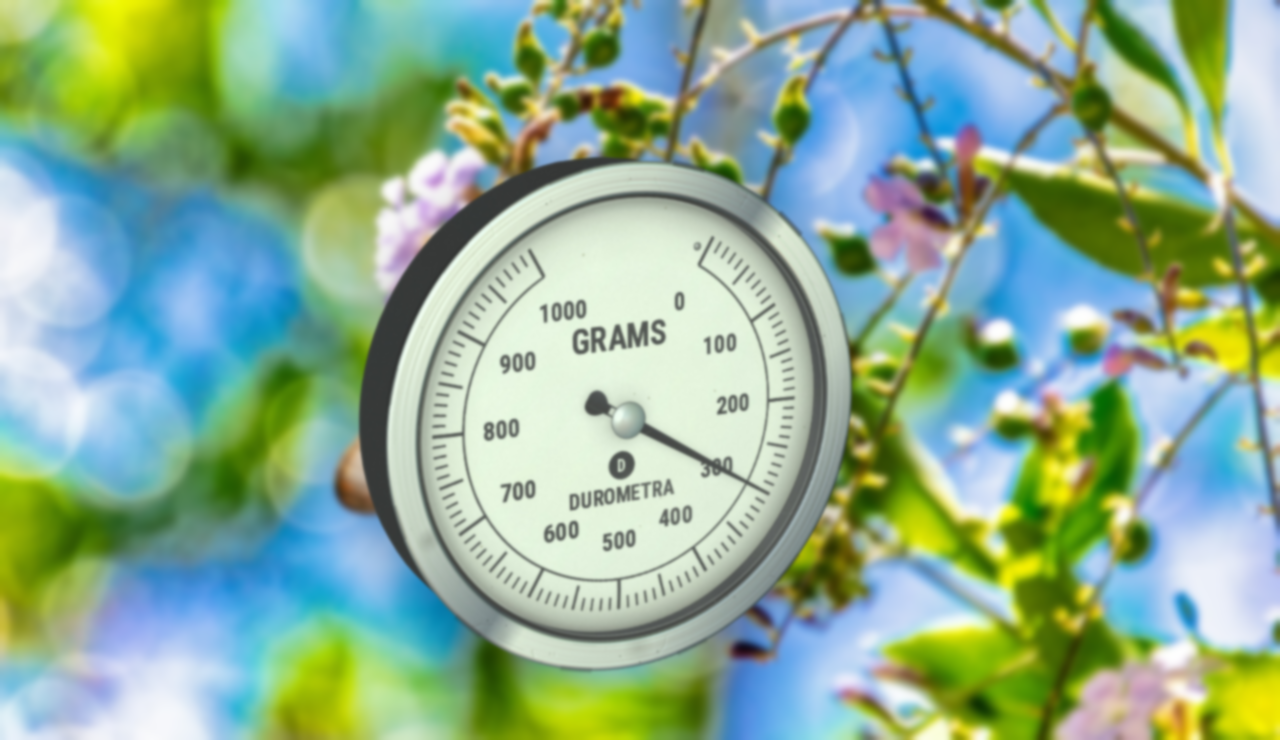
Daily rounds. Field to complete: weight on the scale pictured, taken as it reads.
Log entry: 300 g
